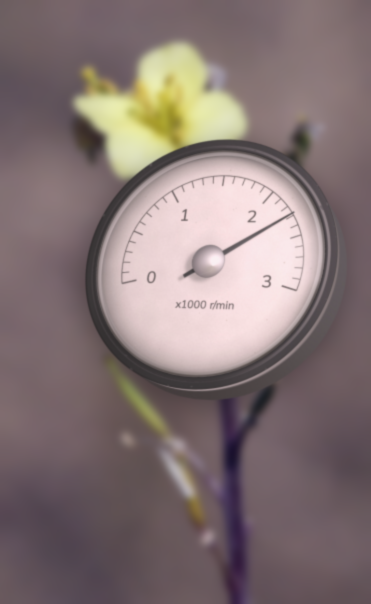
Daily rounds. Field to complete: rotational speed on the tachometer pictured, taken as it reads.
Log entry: 2300 rpm
